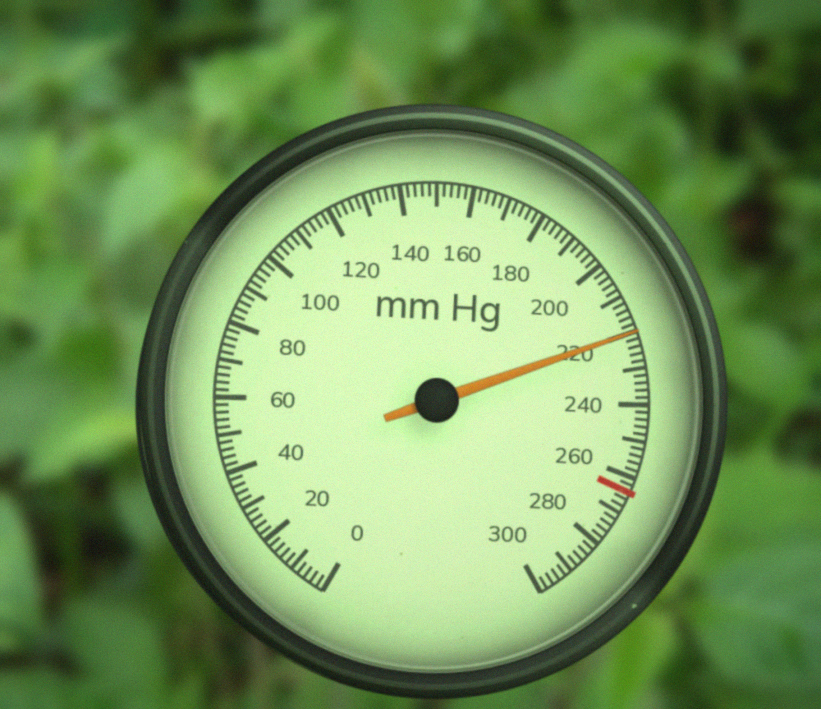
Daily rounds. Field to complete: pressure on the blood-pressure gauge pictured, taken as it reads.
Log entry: 220 mmHg
